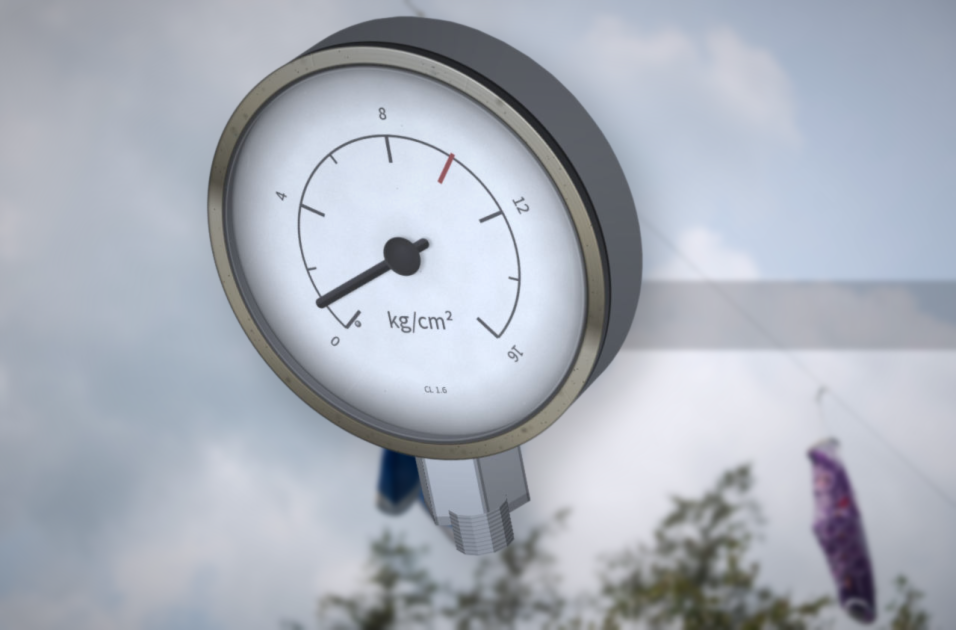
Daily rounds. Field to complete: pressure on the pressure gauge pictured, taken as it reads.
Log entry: 1 kg/cm²
